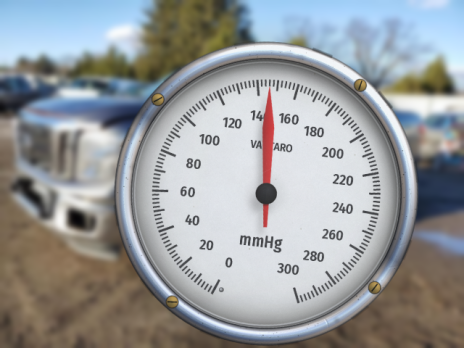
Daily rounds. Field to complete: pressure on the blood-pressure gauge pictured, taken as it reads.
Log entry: 146 mmHg
